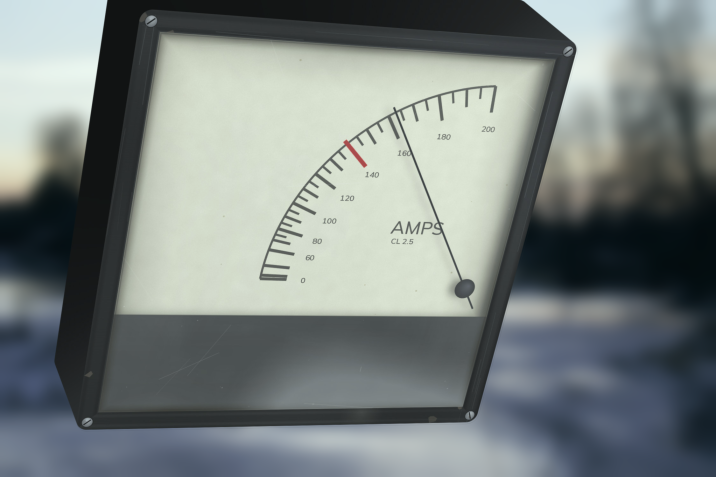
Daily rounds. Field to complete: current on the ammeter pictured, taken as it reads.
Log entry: 162.5 A
